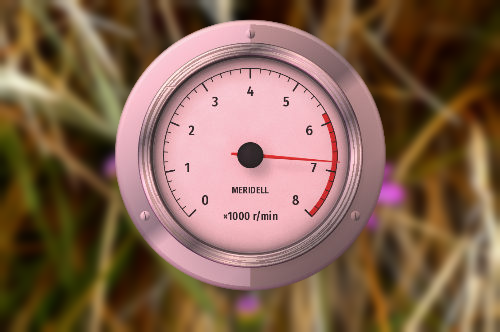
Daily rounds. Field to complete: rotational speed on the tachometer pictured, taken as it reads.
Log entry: 6800 rpm
